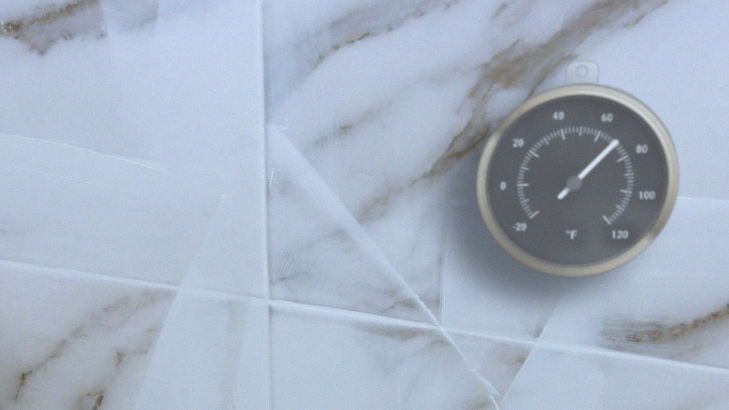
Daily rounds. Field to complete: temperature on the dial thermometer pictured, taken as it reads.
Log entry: 70 °F
